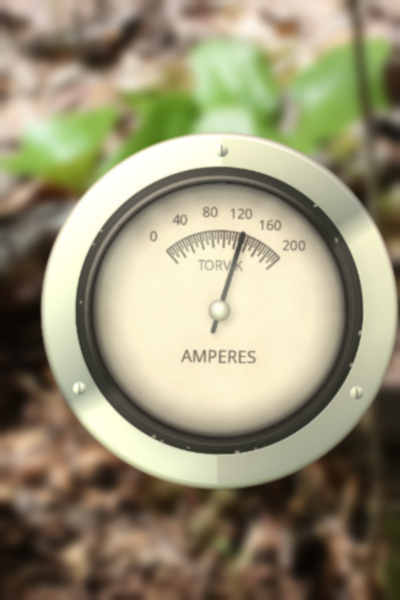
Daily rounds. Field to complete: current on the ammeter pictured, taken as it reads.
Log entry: 130 A
